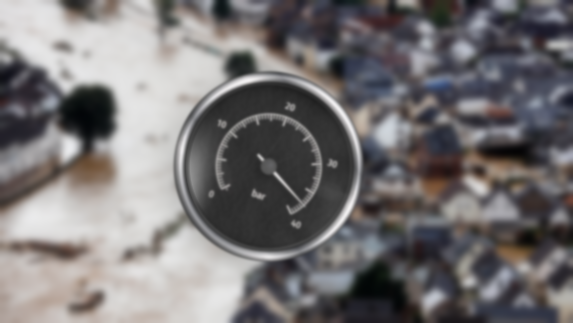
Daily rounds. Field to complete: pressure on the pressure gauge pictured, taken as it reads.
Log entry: 37.5 bar
